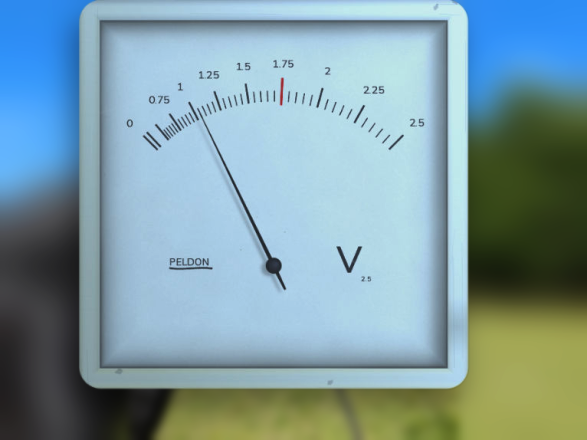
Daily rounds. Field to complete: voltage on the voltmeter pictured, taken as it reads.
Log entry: 1.05 V
